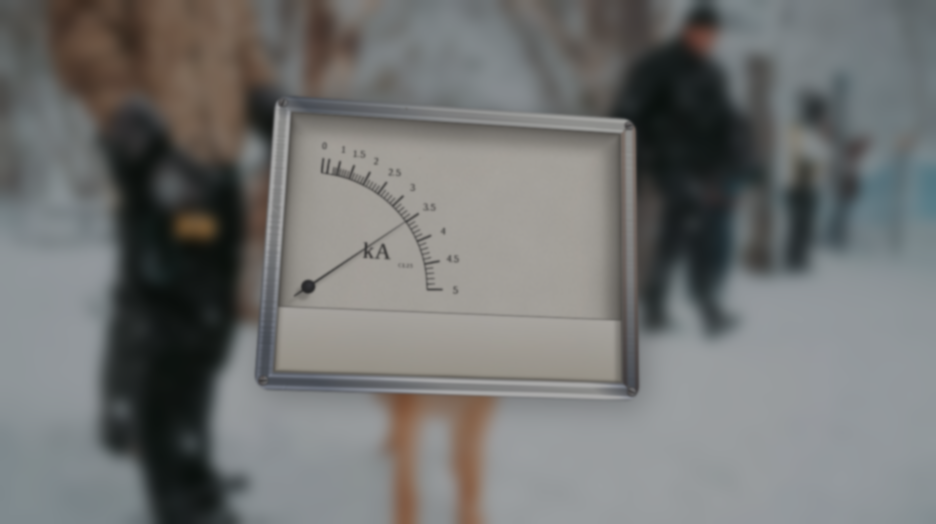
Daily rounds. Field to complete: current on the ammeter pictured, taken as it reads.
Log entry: 3.5 kA
